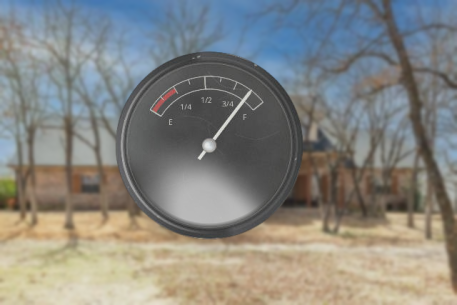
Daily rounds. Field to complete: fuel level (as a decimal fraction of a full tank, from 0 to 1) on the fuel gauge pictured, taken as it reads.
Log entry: 0.875
